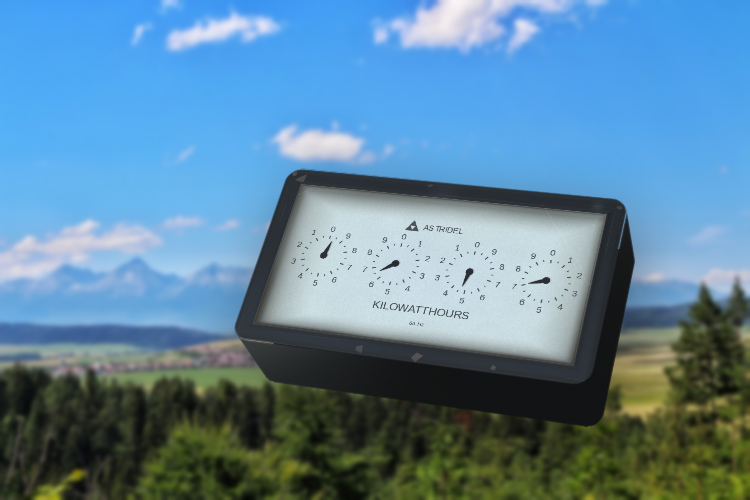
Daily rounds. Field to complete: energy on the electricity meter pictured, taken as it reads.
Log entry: 9647 kWh
